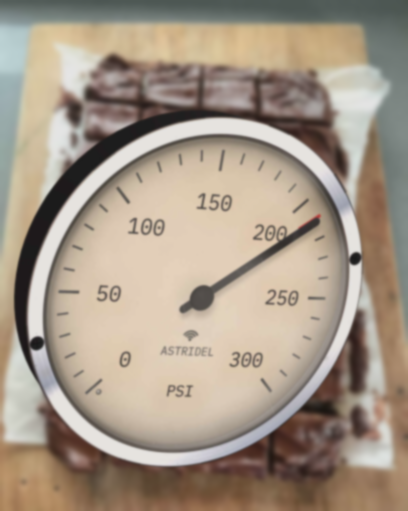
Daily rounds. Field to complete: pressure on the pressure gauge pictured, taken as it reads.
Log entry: 210 psi
